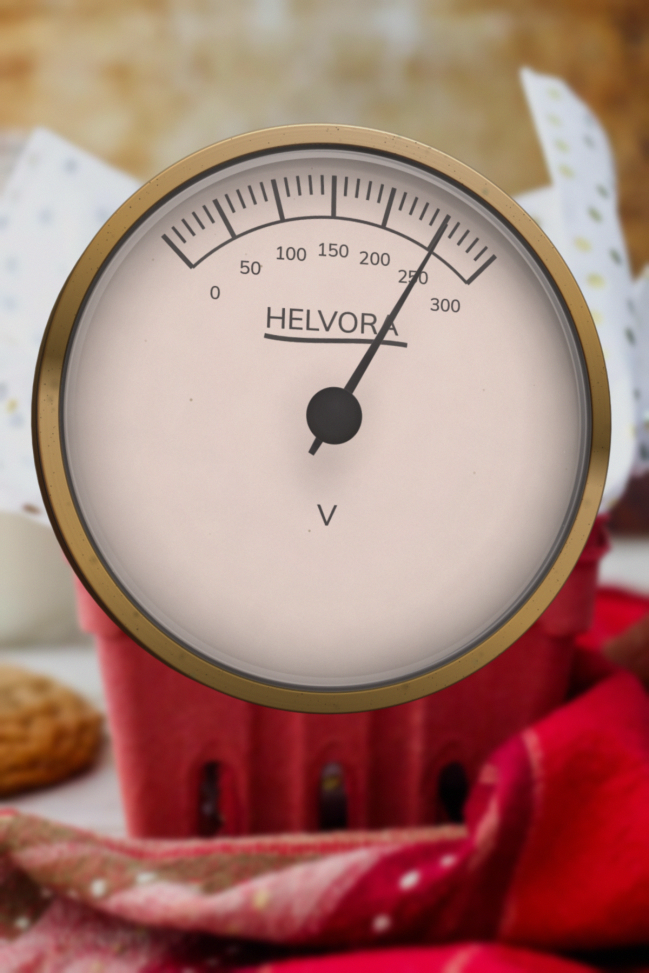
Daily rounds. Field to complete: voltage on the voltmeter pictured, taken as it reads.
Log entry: 250 V
